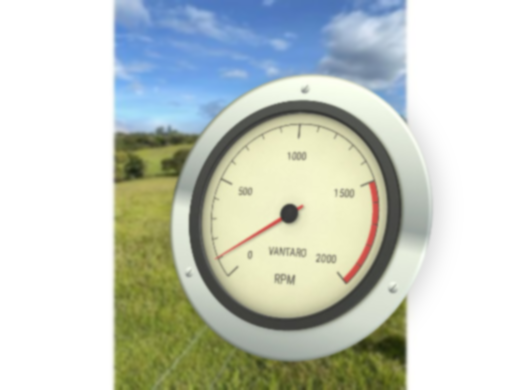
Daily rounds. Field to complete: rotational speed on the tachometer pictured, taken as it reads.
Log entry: 100 rpm
